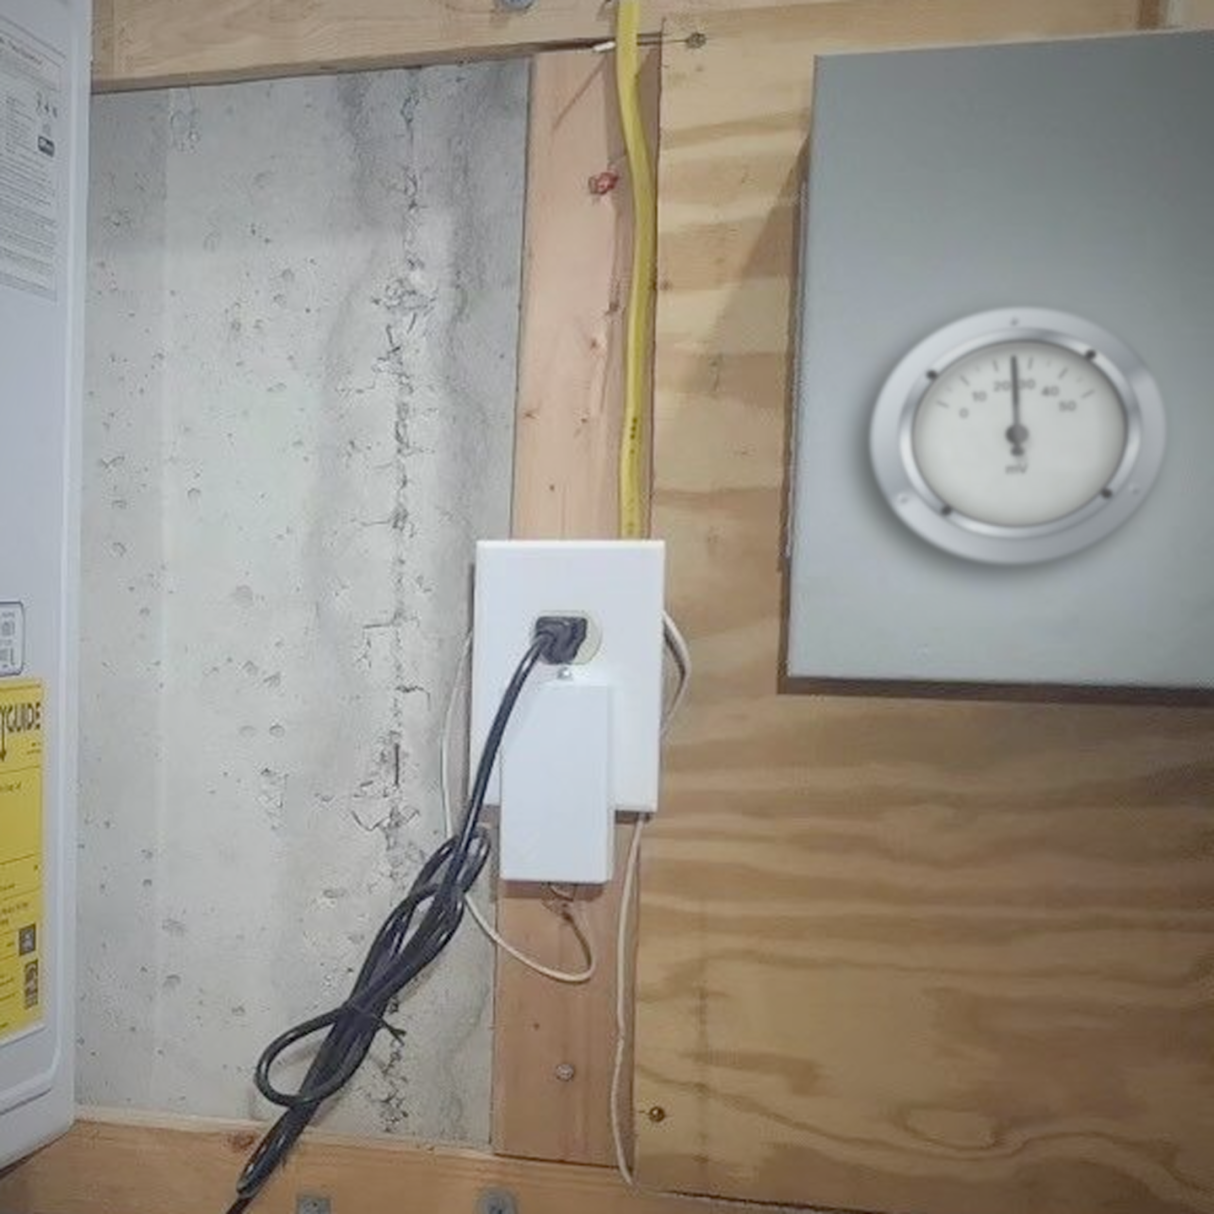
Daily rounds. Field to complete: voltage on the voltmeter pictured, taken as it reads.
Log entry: 25 mV
